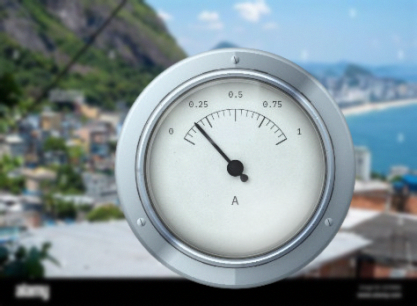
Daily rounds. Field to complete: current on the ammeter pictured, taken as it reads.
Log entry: 0.15 A
